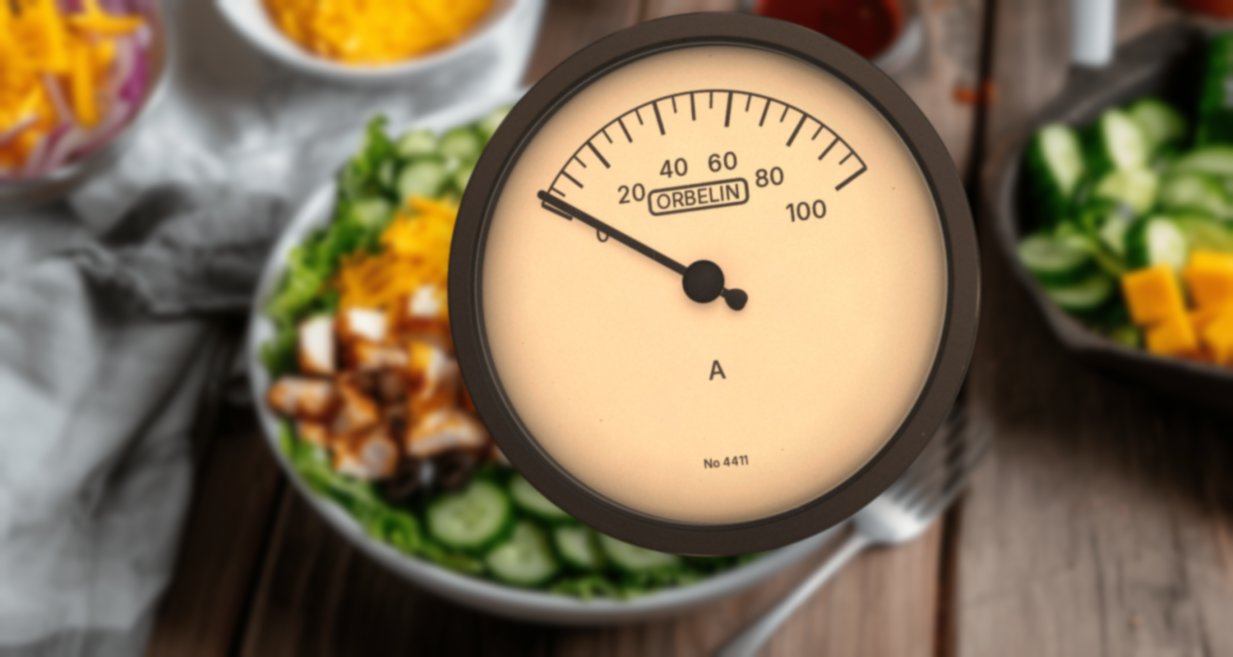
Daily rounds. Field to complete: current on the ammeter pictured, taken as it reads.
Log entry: 2.5 A
